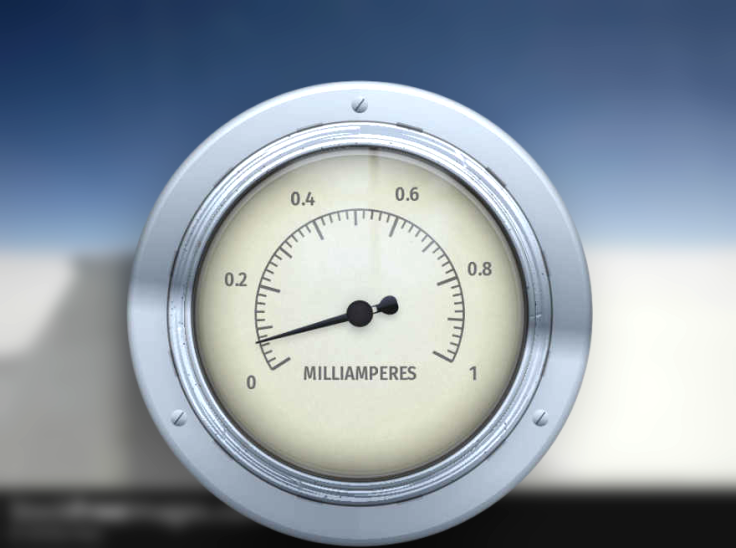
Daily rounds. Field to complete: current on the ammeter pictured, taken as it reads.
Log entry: 0.07 mA
